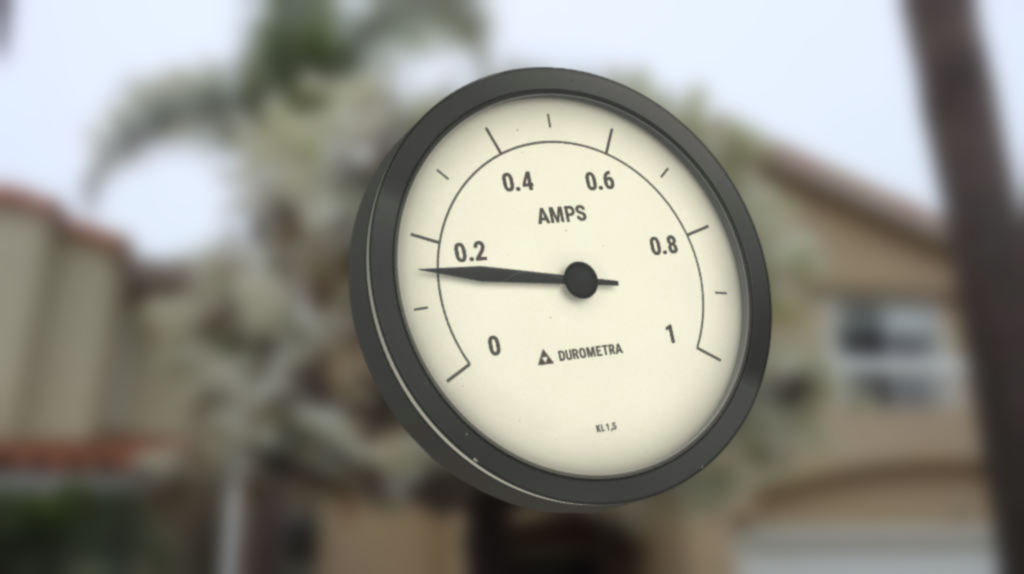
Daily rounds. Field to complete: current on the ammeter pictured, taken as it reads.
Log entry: 0.15 A
